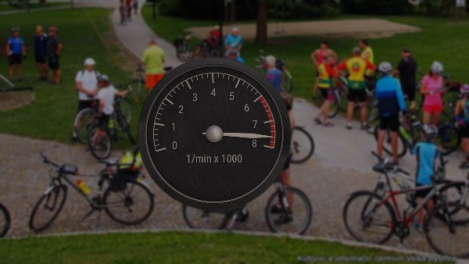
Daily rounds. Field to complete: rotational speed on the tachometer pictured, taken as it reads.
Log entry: 7600 rpm
